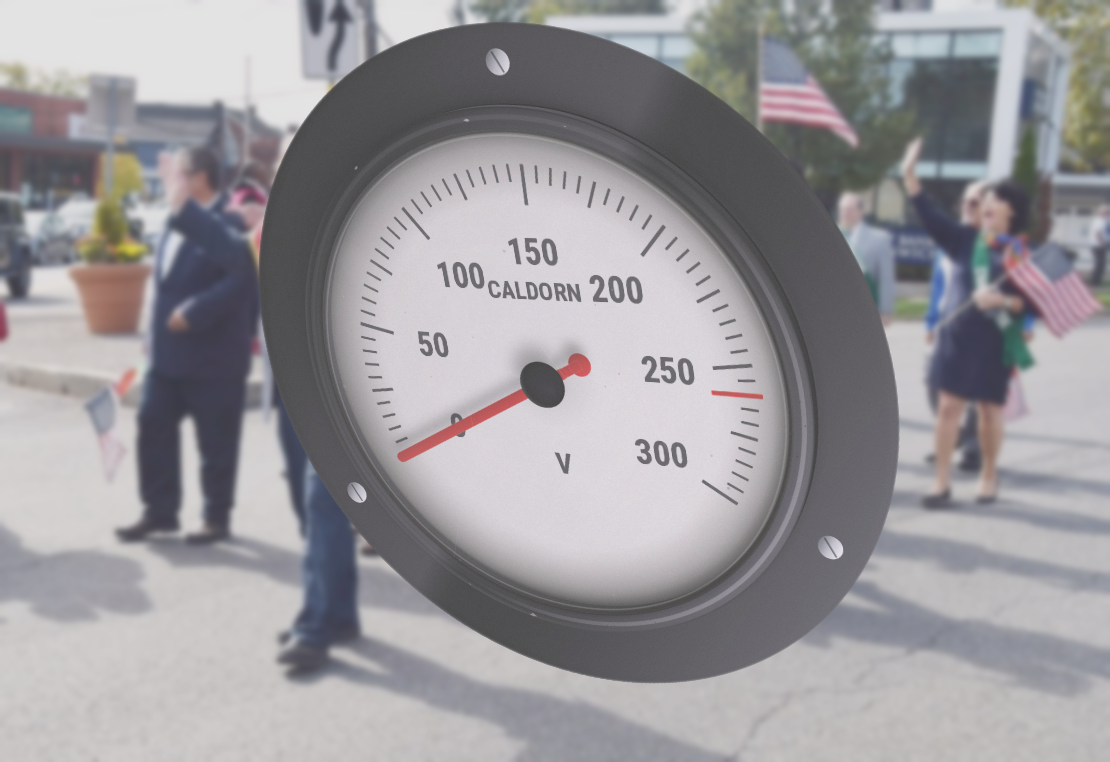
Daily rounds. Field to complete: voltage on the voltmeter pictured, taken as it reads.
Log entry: 0 V
